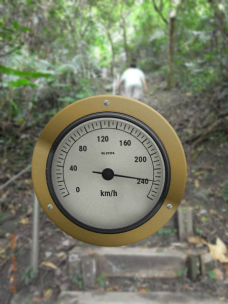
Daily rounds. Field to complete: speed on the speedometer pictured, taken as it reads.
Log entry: 235 km/h
